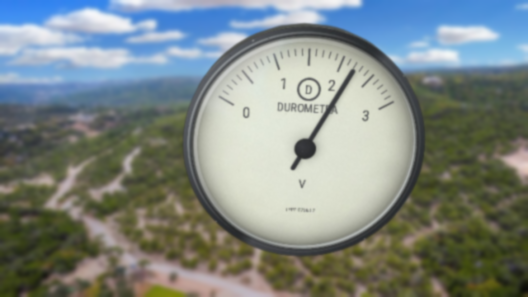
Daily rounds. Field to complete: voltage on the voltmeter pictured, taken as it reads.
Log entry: 2.2 V
